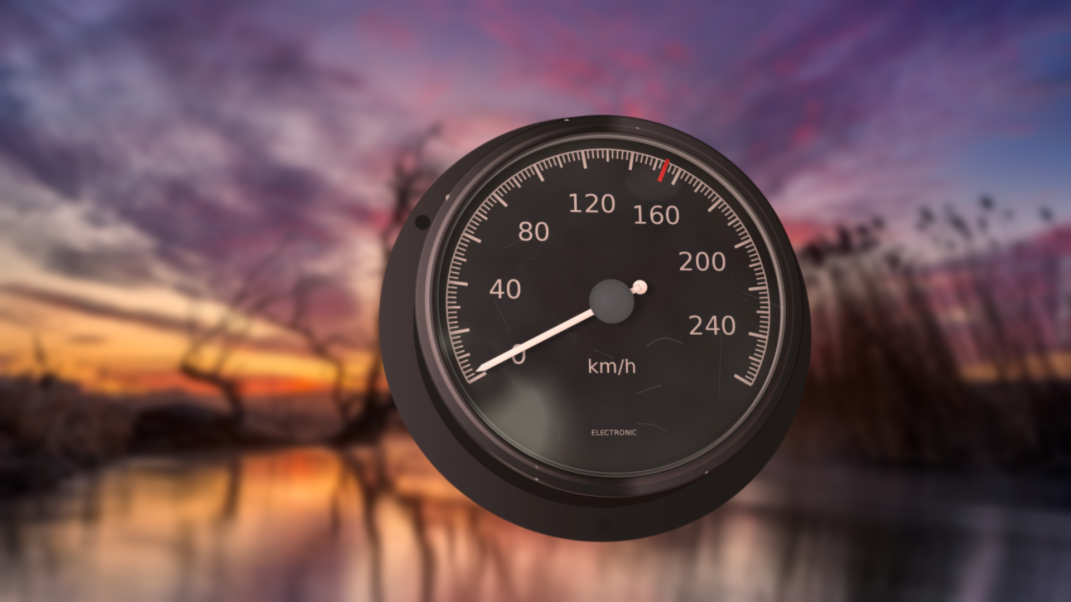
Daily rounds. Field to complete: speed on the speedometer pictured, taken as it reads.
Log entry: 2 km/h
